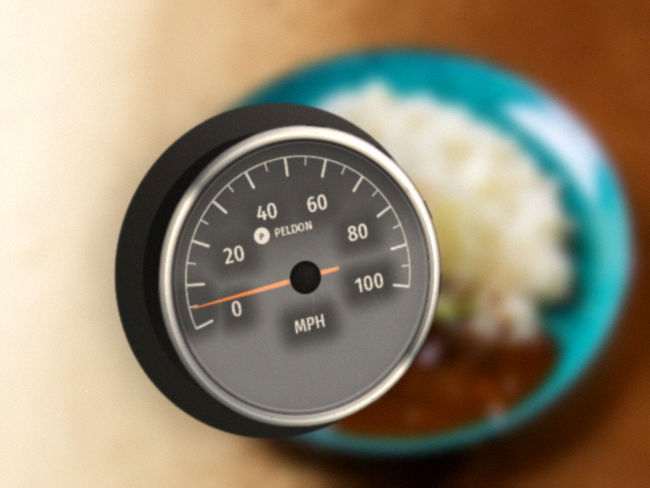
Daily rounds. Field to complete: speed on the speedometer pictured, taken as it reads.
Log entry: 5 mph
